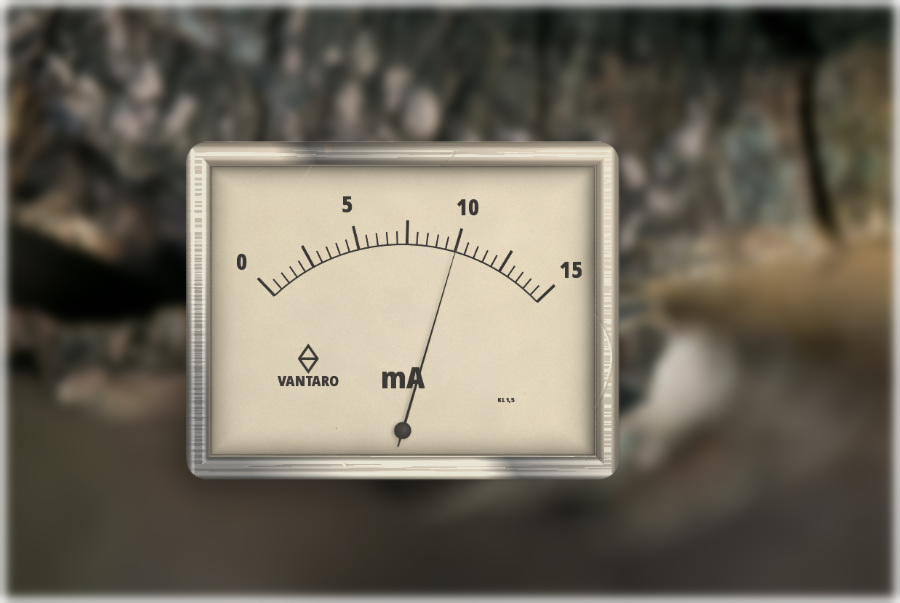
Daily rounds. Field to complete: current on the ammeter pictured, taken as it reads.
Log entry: 10 mA
